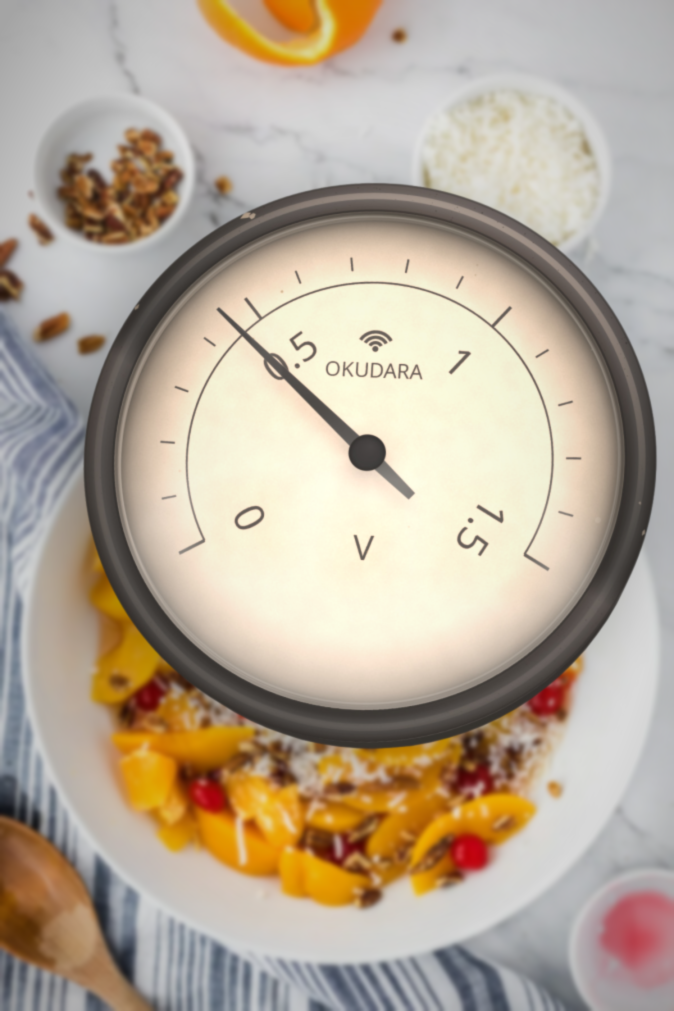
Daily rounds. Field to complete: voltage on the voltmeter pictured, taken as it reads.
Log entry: 0.45 V
